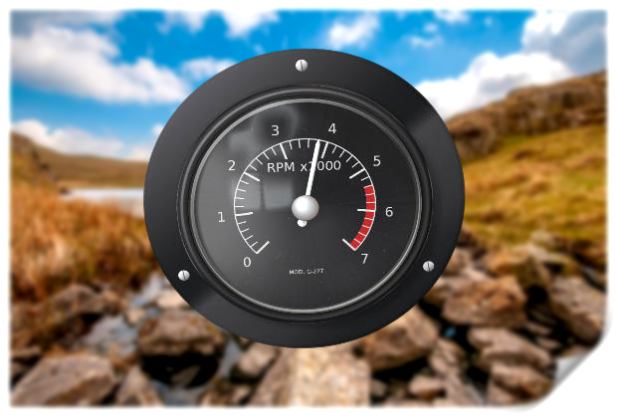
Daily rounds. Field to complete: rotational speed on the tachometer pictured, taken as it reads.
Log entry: 3800 rpm
